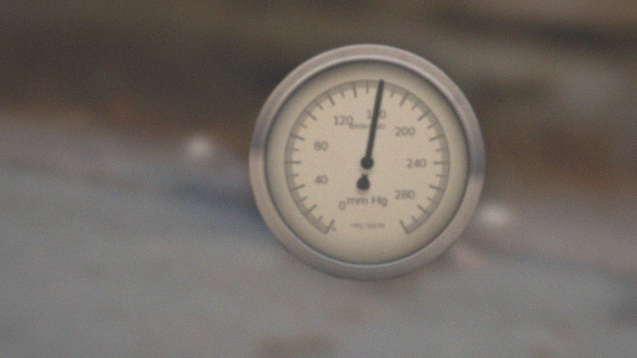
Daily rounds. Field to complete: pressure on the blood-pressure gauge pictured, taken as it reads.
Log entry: 160 mmHg
